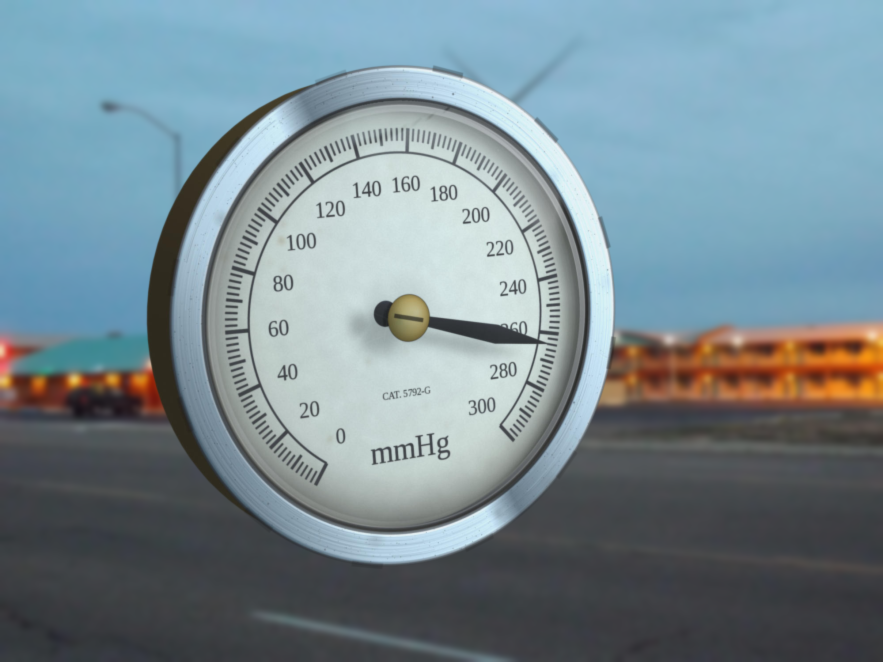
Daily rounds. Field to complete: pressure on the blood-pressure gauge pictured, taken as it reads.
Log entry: 264 mmHg
